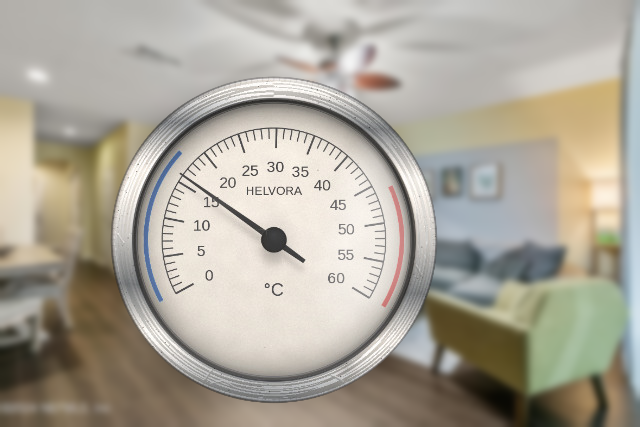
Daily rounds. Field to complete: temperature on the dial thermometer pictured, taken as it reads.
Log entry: 16 °C
